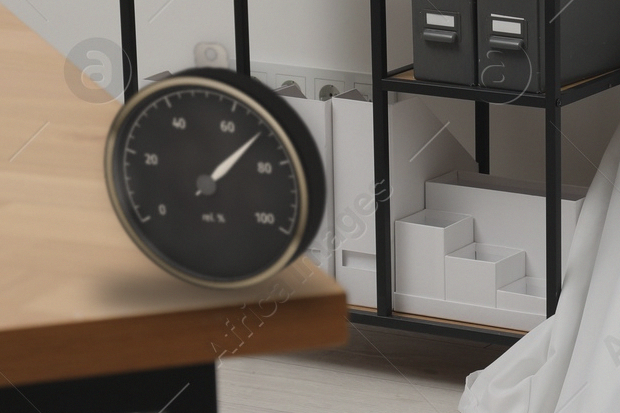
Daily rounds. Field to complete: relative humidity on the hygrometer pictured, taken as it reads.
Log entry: 70 %
